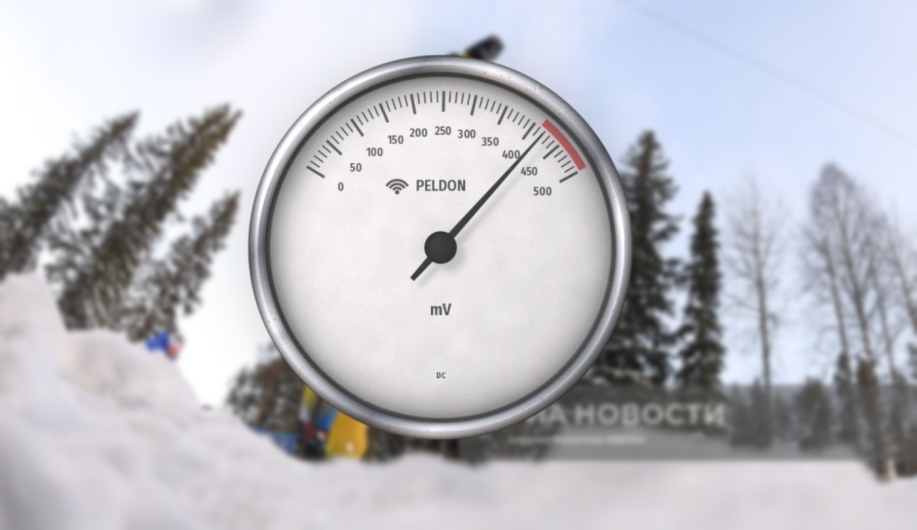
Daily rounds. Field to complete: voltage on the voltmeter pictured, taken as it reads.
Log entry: 420 mV
